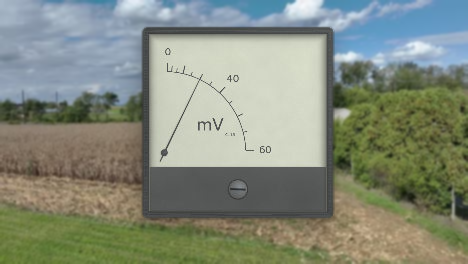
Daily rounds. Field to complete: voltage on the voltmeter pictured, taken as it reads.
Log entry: 30 mV
